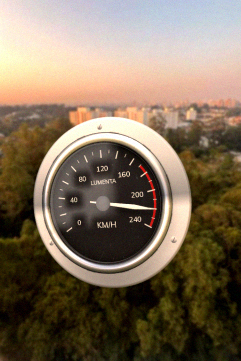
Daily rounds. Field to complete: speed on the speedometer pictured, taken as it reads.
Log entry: 220 km/h
